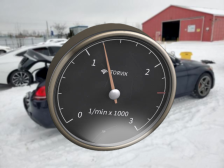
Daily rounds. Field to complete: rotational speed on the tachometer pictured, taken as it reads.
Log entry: 1200 rpm
